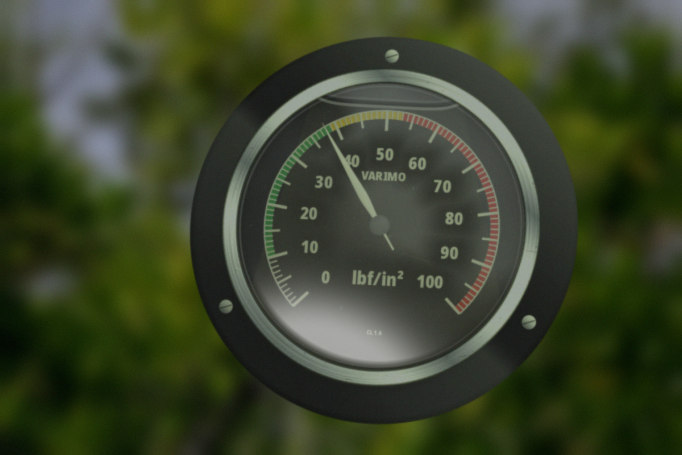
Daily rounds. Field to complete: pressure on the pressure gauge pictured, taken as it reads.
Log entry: 38 psi
